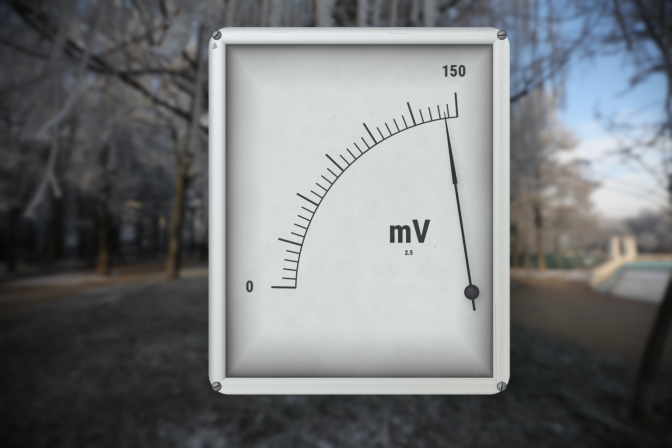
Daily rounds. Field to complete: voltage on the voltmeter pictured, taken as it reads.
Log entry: 142.5 mV
